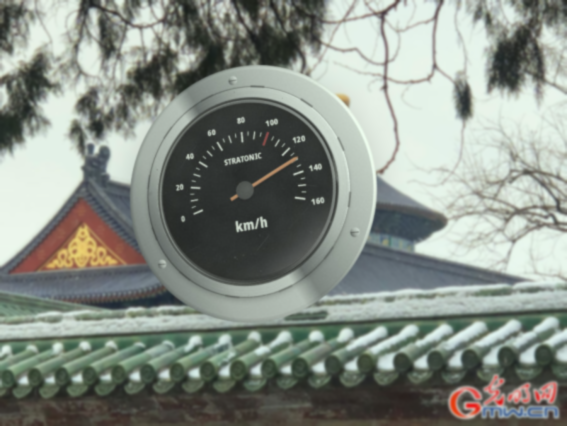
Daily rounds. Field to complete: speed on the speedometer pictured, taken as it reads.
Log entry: 130 km/h
